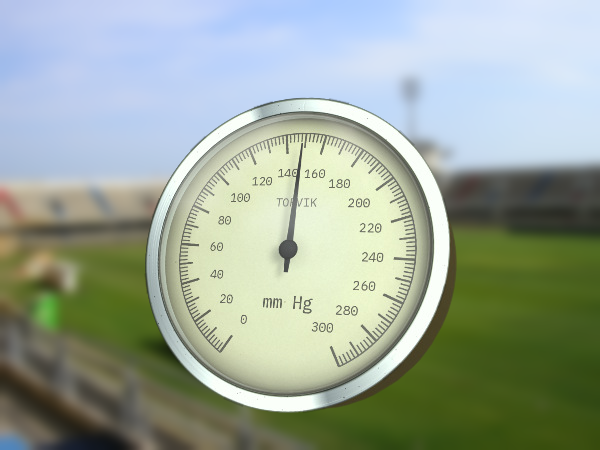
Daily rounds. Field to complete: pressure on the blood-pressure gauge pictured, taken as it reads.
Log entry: 150 mmHg
